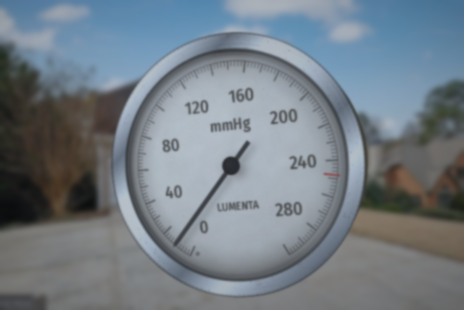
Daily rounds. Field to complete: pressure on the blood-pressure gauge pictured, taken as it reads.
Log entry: 10 mmHg
